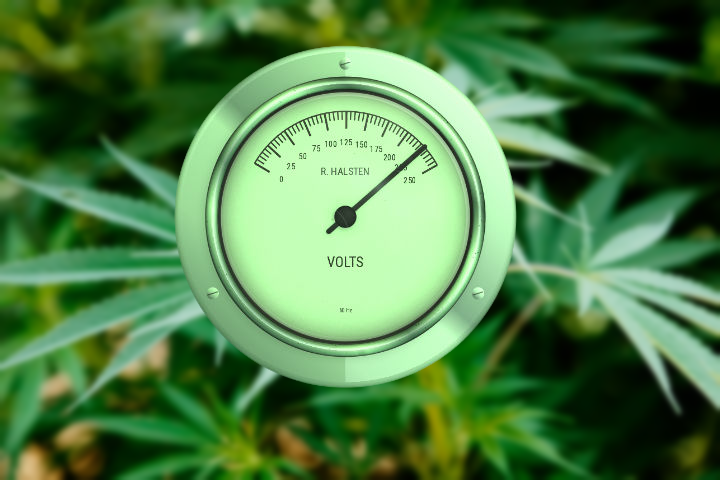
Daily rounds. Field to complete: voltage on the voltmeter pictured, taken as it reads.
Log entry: 225 V
